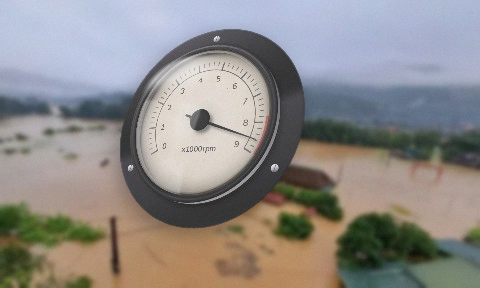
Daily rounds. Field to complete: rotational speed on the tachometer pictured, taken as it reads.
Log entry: 8600 rpm
